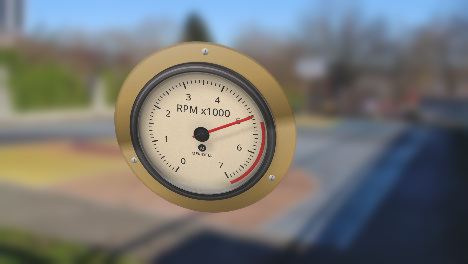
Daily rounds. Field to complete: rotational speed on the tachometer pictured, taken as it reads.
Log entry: 5000 rpm
